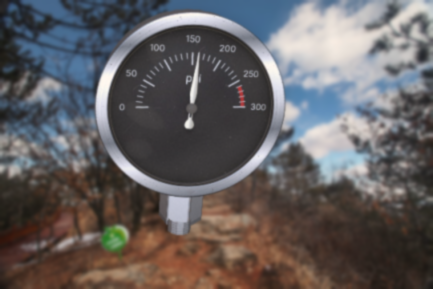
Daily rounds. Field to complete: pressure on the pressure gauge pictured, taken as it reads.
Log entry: 160 psi
